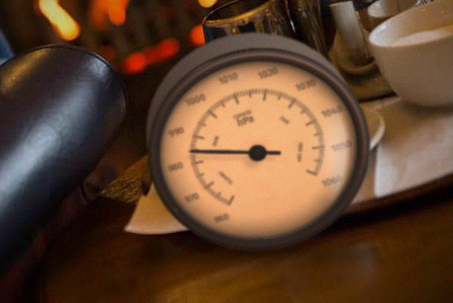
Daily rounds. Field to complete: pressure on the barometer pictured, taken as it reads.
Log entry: 985 hPa
